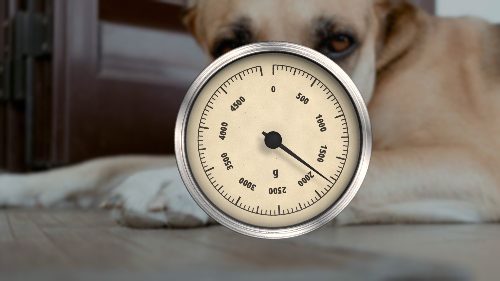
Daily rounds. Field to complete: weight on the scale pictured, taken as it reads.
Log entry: 1800 g
